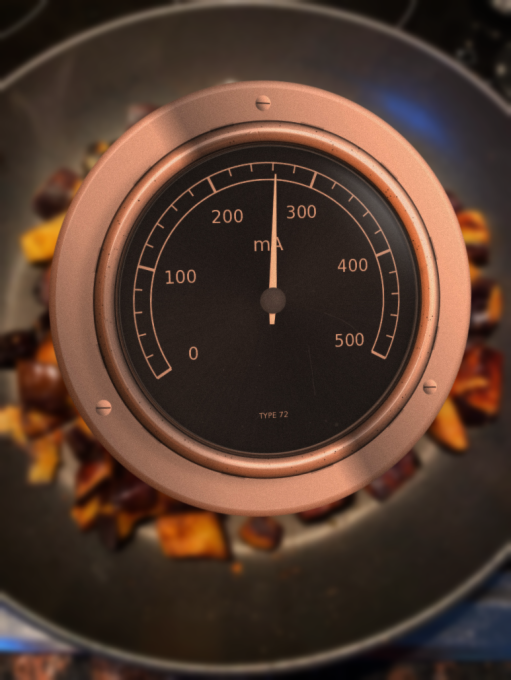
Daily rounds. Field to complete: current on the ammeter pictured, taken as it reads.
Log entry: 260 mA
